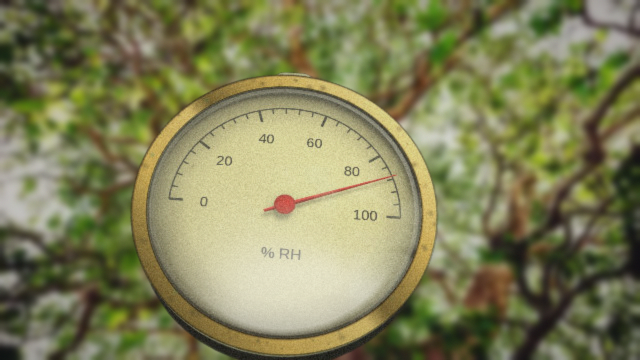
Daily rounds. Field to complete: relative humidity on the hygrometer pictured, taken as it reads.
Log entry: 88 %
